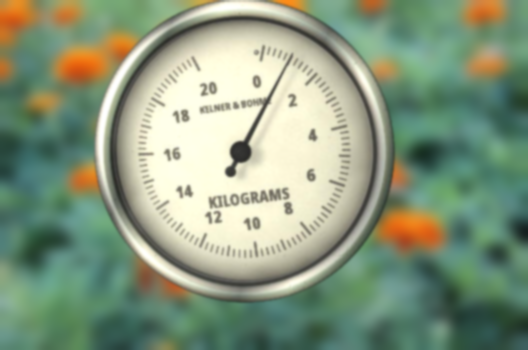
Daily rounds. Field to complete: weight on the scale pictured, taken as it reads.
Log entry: 1 kg
